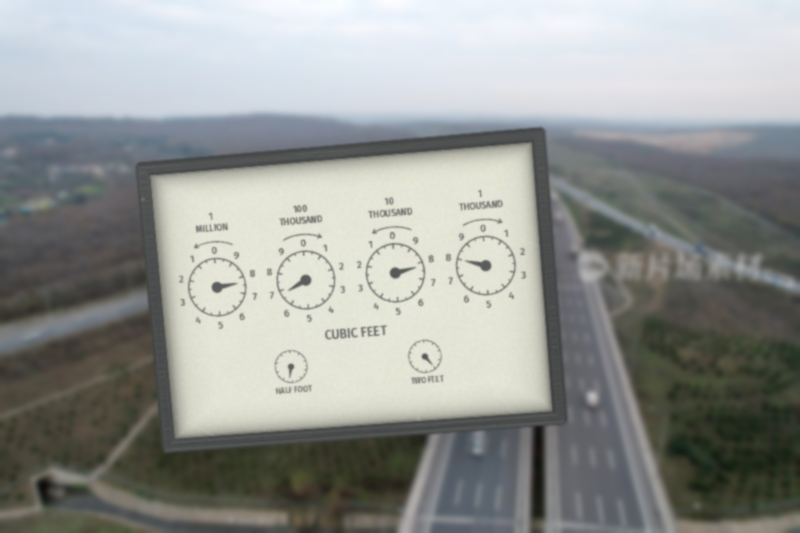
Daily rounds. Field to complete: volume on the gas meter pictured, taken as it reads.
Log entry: 767800 ft³
